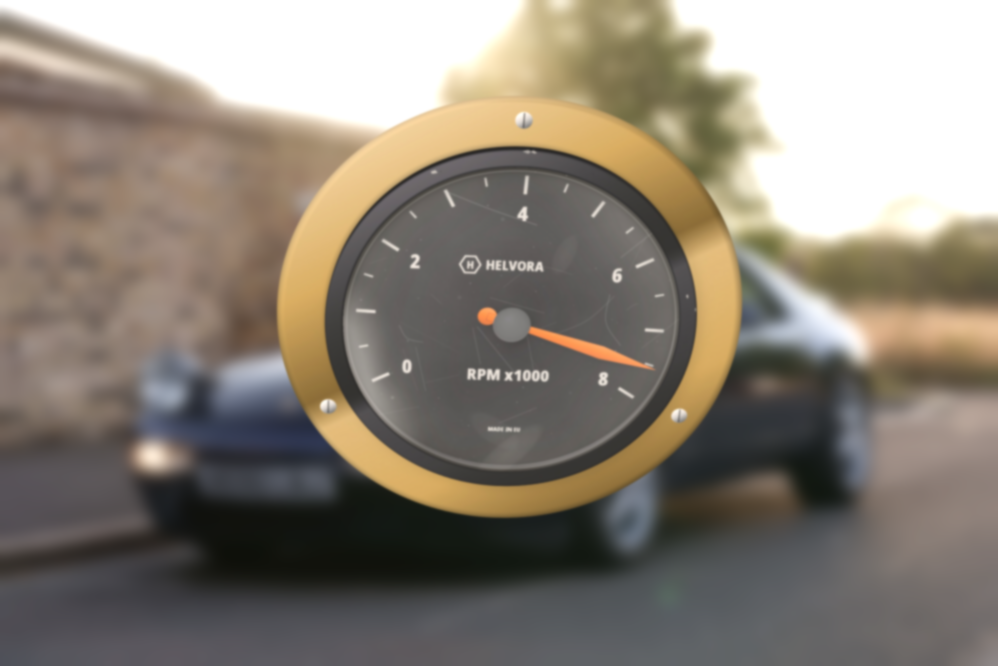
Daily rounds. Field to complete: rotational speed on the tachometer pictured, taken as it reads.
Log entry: 7500 rpm
